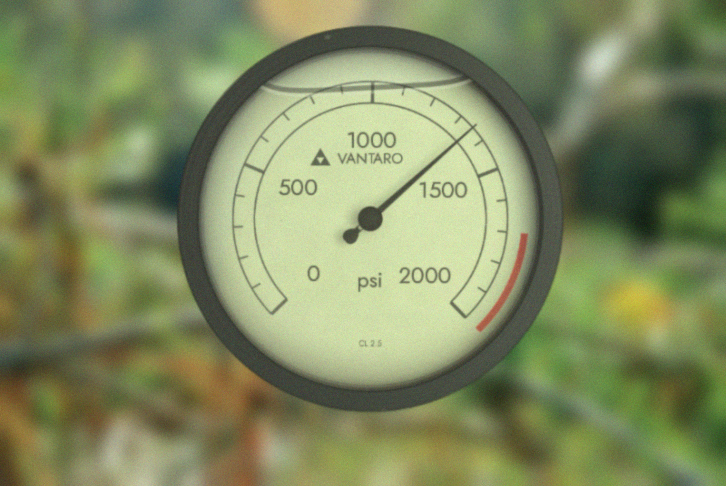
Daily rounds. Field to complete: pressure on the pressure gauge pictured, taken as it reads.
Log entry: 1350 psi
